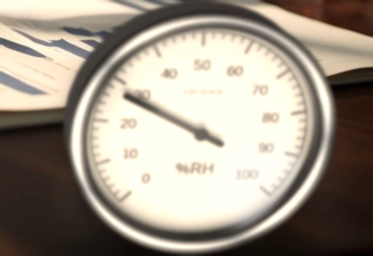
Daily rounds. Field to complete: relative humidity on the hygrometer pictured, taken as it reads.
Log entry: 28 %
